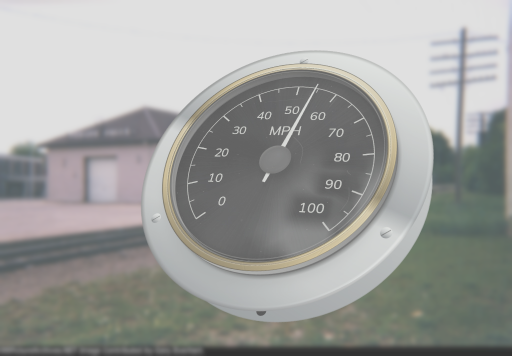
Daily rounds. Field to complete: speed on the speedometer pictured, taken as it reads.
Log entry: 55 mph
